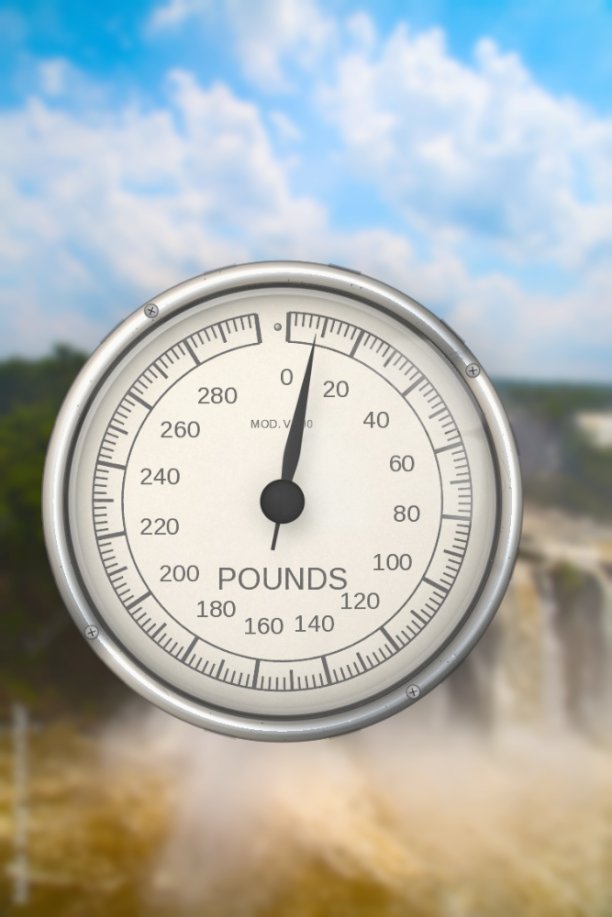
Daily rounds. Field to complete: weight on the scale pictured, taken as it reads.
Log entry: 8 lb
